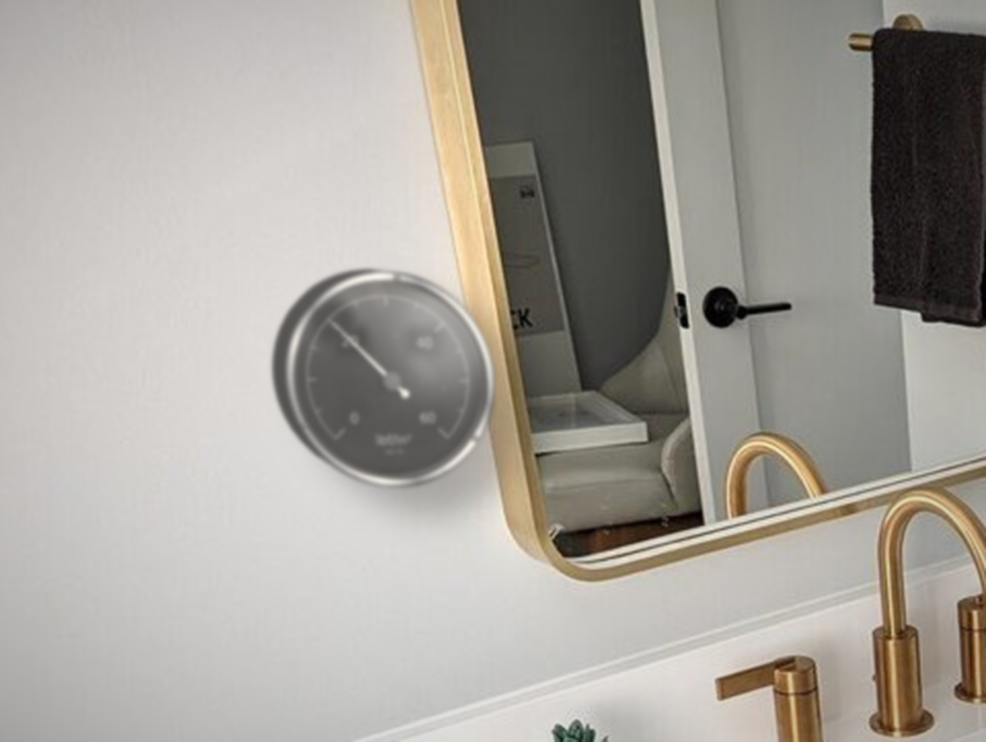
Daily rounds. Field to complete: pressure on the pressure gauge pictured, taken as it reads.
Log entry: 20 psi
